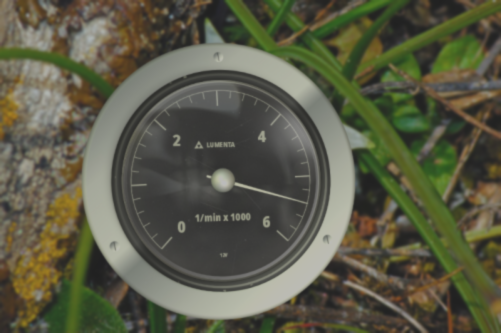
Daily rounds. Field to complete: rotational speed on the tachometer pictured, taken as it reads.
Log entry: 5400 rpm
